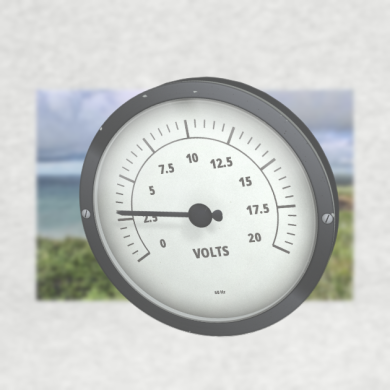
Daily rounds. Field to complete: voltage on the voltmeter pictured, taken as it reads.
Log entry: 3 V
